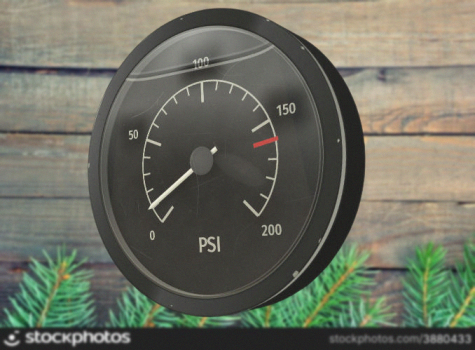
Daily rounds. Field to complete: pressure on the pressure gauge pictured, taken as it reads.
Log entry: 10 psi
